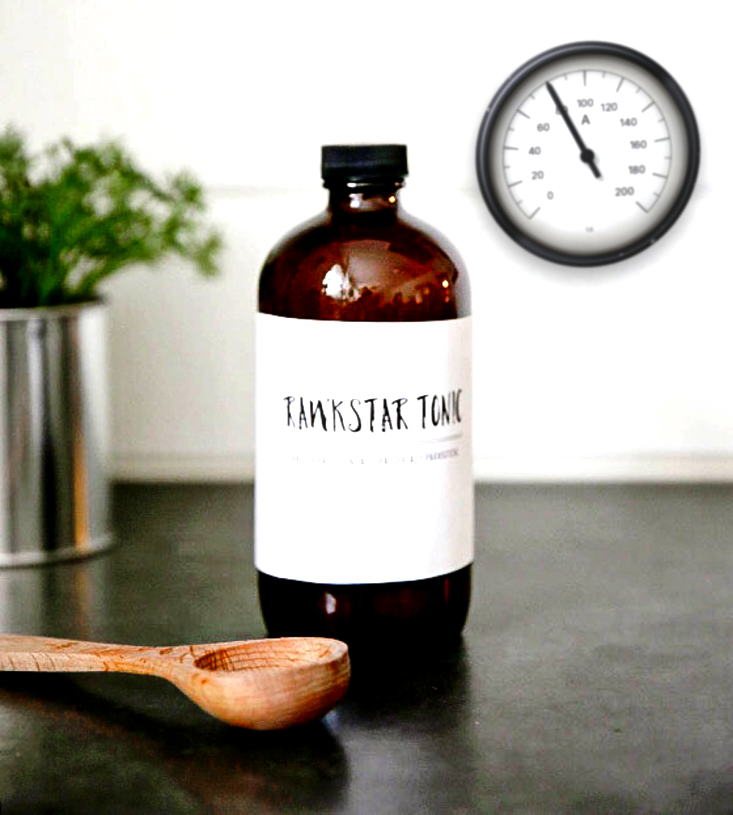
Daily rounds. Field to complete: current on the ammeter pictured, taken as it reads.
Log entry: 80 A
